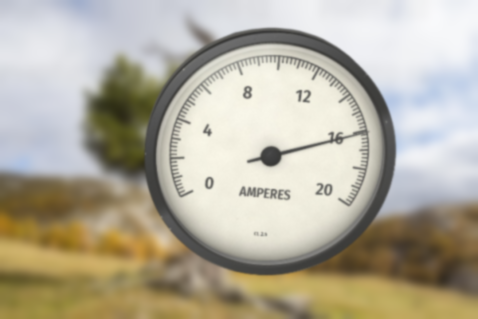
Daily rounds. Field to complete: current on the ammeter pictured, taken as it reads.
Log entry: 16 A
